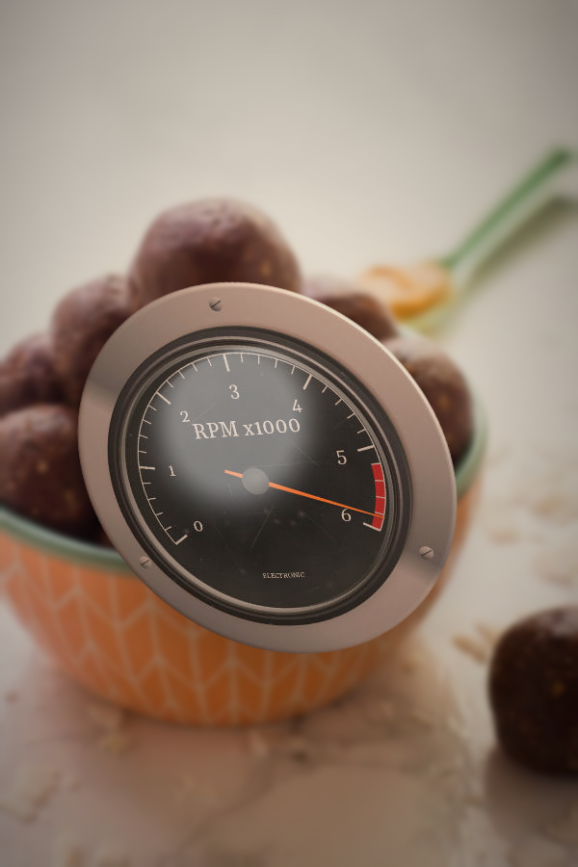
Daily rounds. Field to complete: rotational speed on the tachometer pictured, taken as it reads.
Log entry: 5800 rpm
